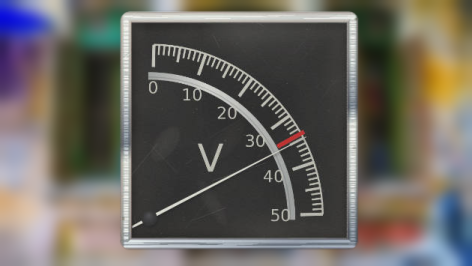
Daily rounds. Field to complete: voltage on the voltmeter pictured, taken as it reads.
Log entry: 35 V
